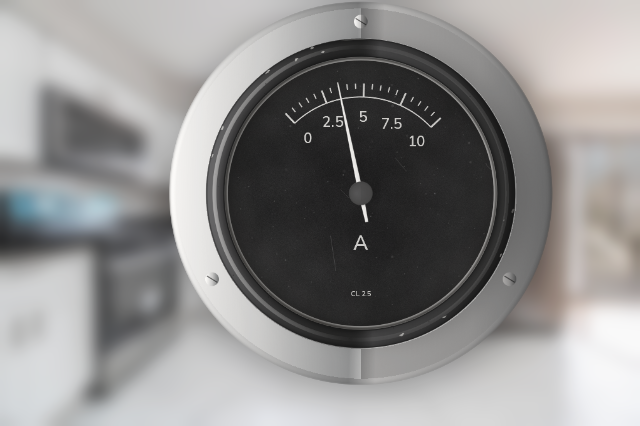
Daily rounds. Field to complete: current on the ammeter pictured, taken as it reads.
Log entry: 3.5 A
